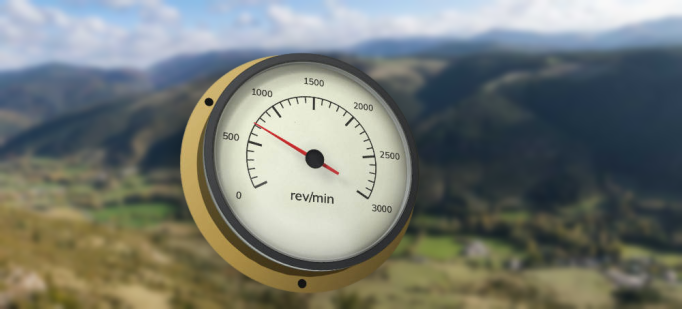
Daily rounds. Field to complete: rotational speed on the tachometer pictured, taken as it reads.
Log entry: 700 rpm
